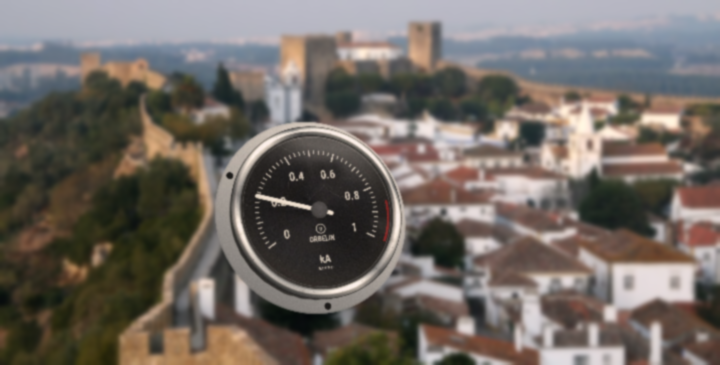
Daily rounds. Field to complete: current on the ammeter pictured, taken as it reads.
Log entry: 0.2 kA
